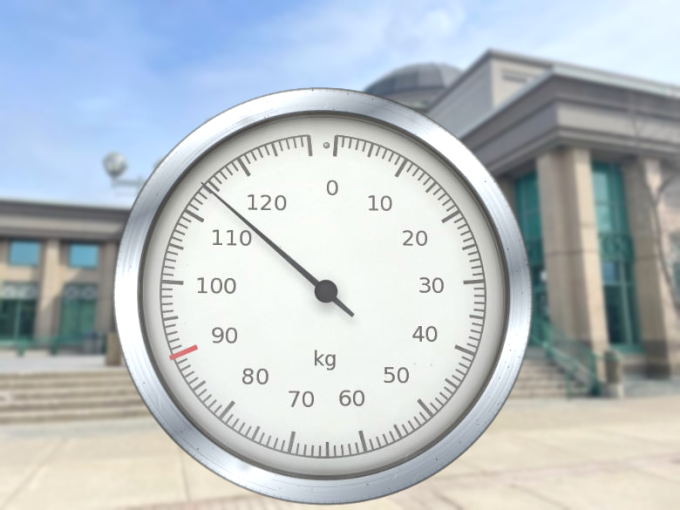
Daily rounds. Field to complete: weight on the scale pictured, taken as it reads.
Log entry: 114 kg
